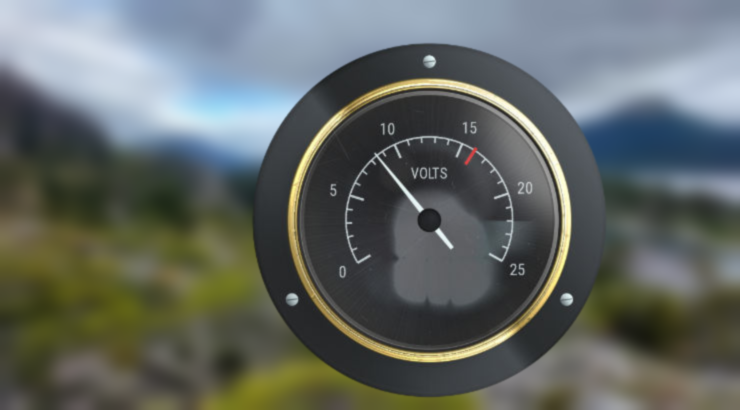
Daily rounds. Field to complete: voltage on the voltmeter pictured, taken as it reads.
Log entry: 8.5 V
